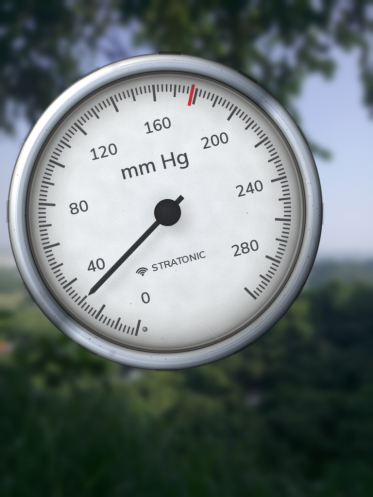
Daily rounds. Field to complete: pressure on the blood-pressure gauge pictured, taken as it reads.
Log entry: 30 mmHg
